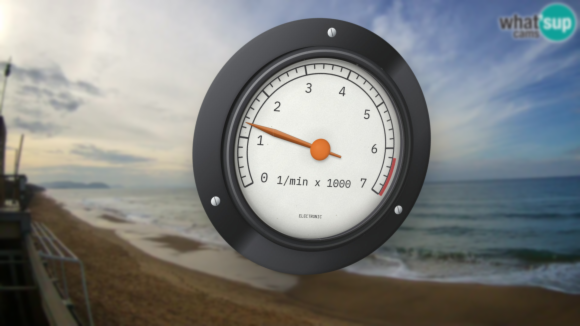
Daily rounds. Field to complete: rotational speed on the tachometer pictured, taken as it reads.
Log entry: 1300 rpm
